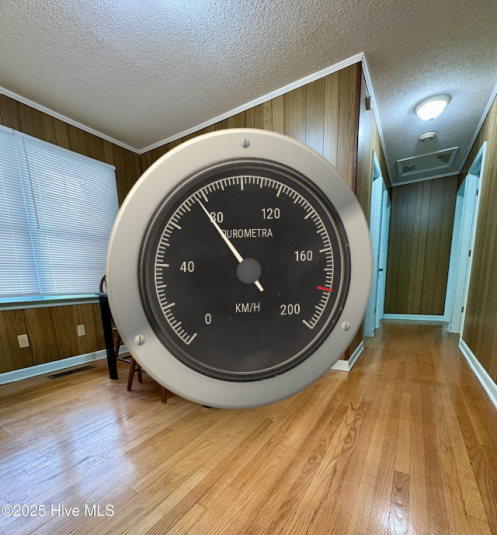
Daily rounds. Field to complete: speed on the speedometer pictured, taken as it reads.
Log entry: 76 km/h
